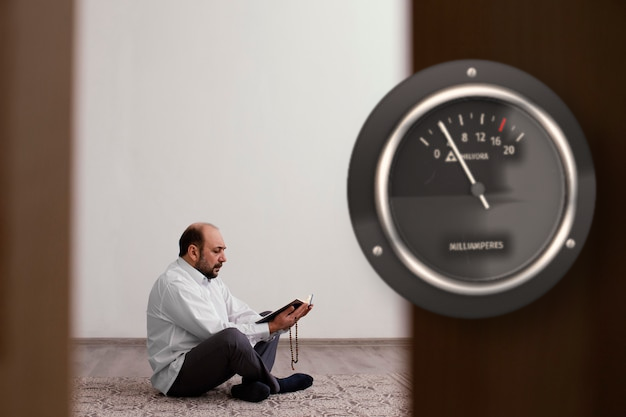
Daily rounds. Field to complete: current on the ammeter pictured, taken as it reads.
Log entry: 4 mA
